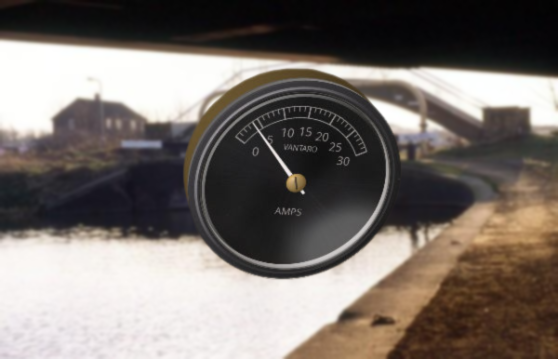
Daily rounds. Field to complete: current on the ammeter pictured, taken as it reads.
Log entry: 4 A
